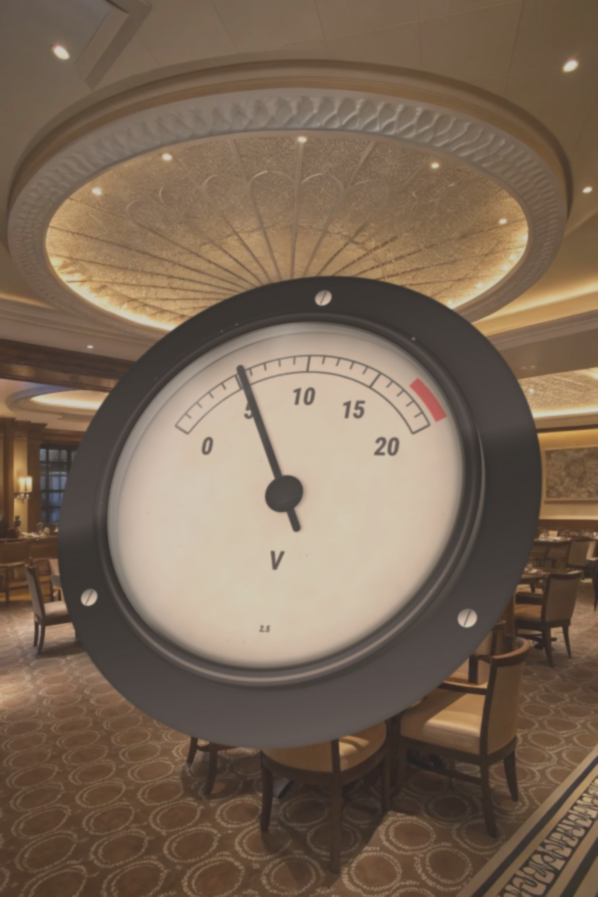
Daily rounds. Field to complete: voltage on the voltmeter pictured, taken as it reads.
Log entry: 5.5 V
